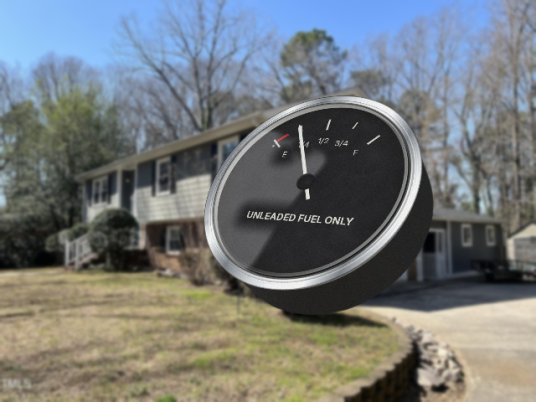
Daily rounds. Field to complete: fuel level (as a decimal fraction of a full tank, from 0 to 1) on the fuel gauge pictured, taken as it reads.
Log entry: 0.25
